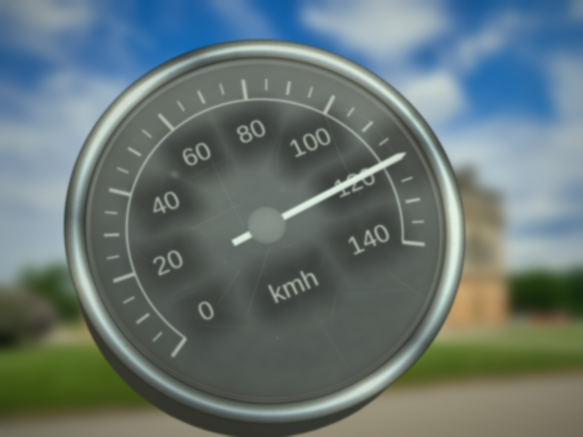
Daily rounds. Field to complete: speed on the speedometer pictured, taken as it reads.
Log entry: 120 km/h
